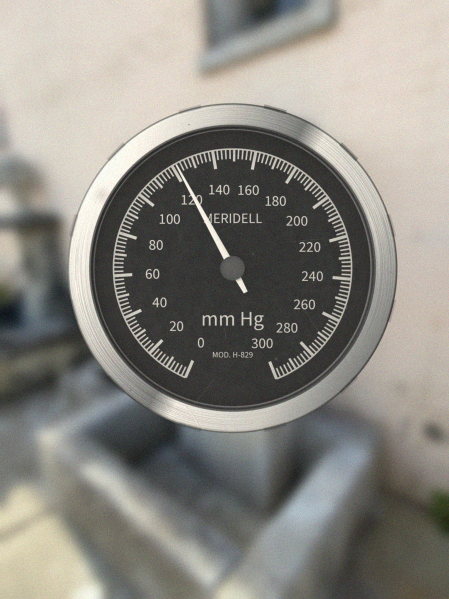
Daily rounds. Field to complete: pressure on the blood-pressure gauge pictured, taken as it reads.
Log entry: 122 mmHg
